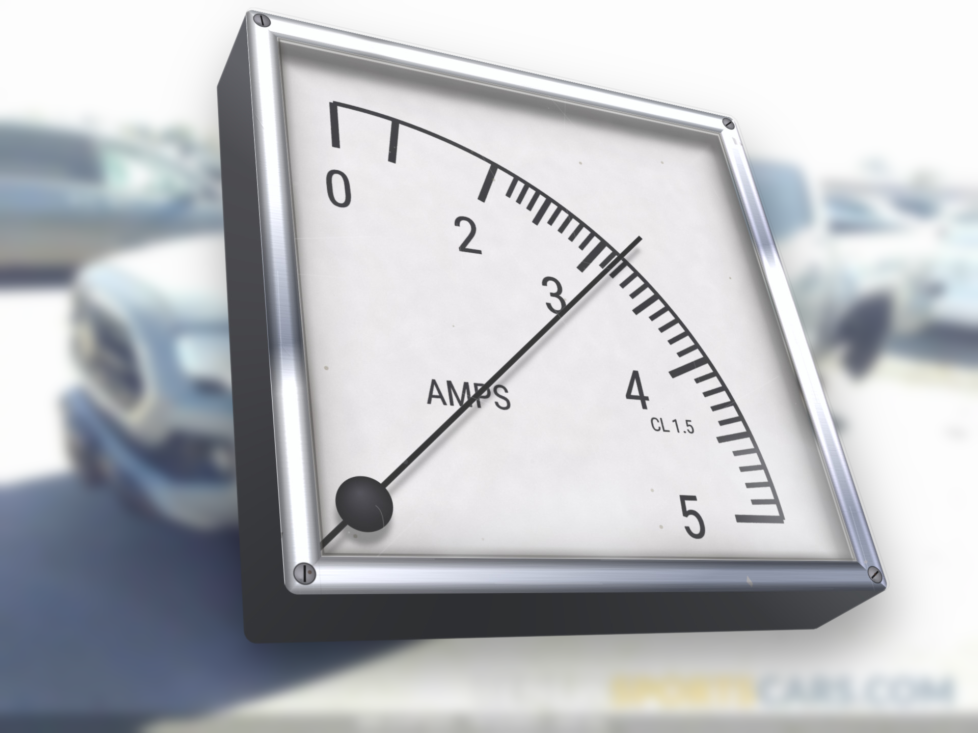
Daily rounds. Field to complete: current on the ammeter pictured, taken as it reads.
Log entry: 3.15 A
